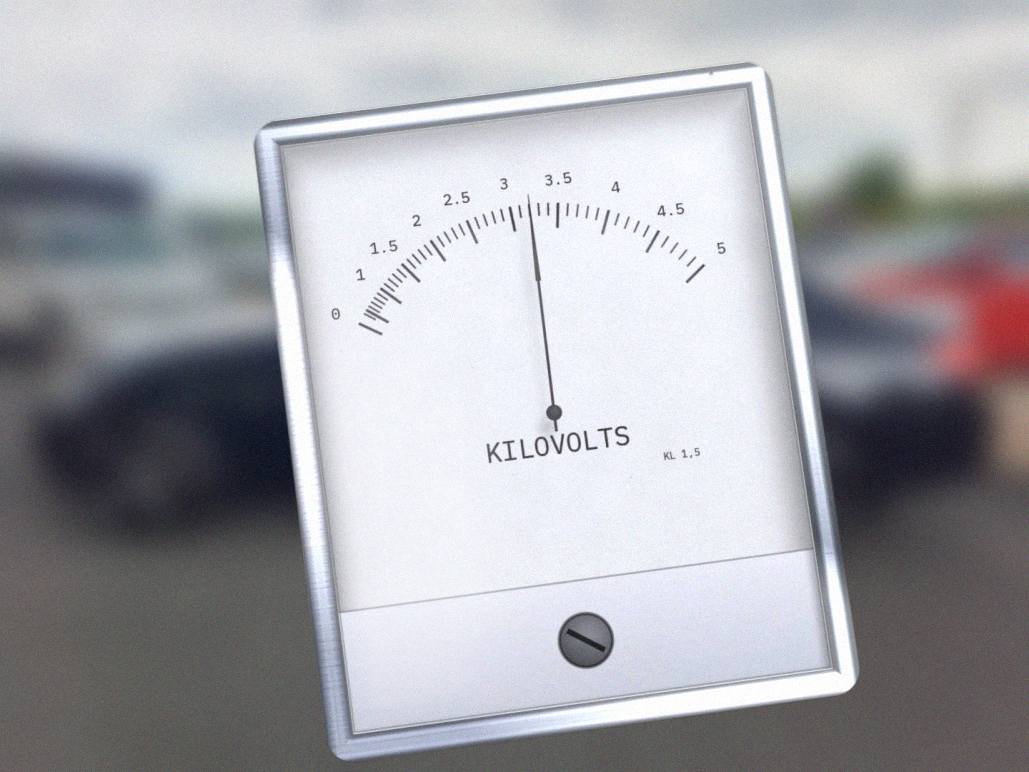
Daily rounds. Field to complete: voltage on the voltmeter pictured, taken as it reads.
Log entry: 3.2 kV
